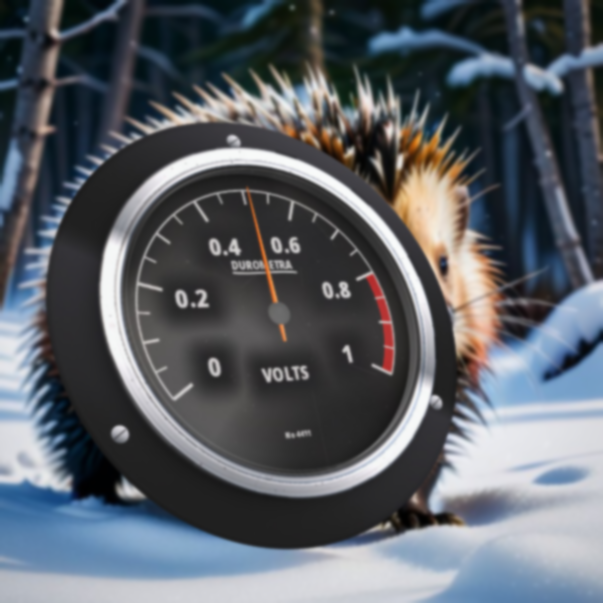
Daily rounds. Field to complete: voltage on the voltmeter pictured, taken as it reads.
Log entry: 0.5 V
